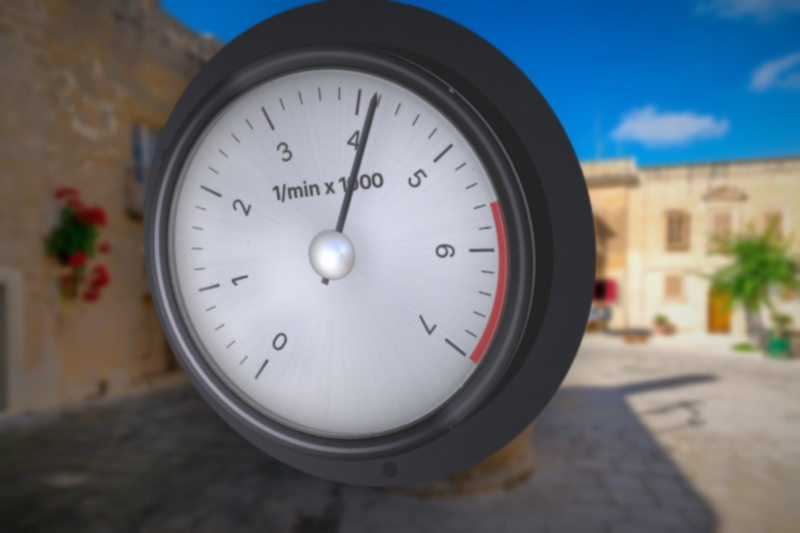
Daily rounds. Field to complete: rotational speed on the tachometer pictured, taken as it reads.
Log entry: 4200 rpm
